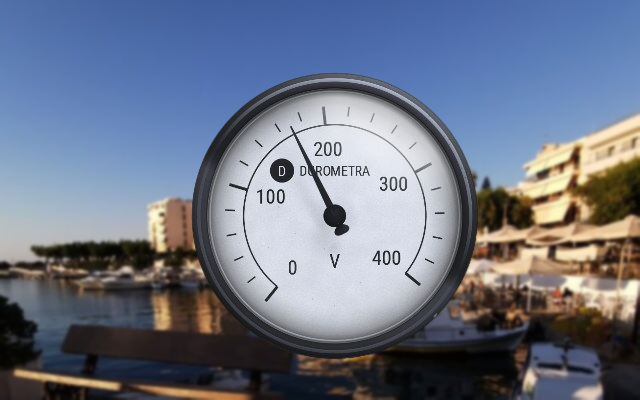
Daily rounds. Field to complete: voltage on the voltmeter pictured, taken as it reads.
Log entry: 170 V
